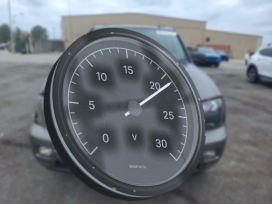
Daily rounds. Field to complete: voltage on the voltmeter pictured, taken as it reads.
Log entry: 21 V
